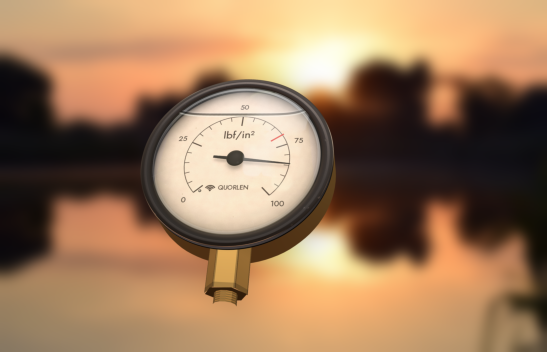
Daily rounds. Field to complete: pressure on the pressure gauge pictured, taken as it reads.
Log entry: 85 psi
